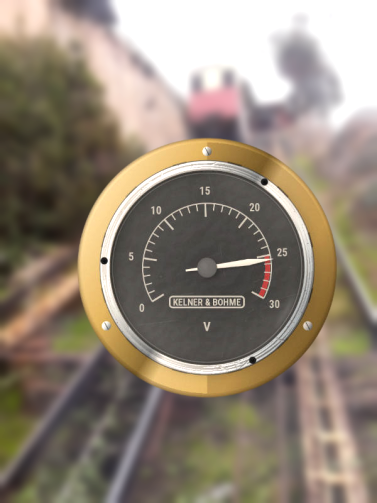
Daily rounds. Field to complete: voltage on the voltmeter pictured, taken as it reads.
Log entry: 25.5 V
